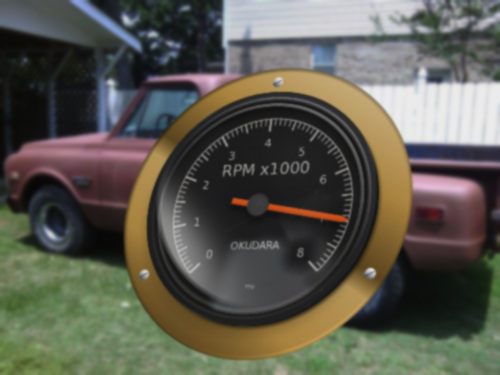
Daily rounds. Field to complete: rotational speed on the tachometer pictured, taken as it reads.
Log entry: 7000 rpm
